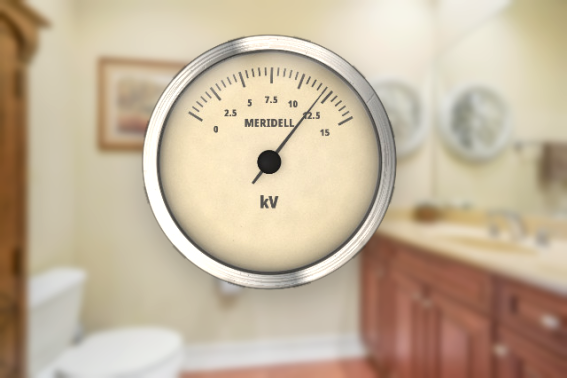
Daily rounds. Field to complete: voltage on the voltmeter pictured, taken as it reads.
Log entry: 12 kV
